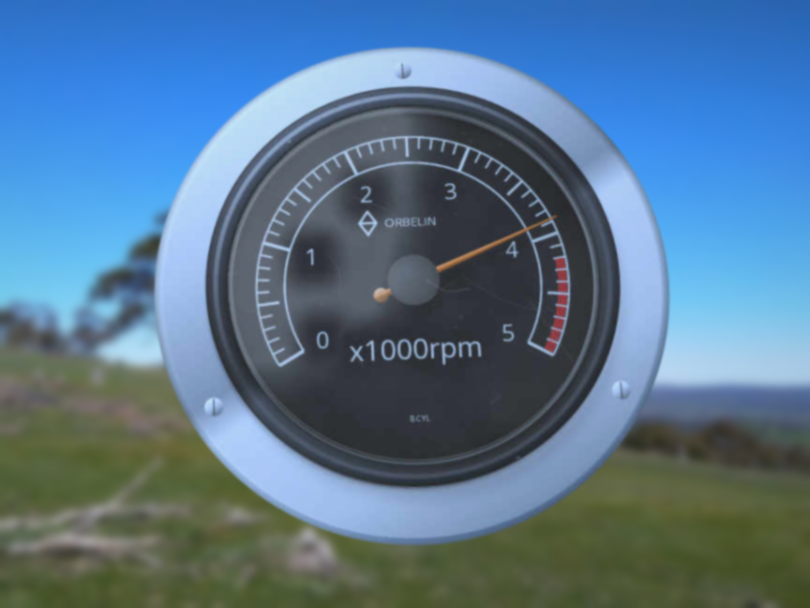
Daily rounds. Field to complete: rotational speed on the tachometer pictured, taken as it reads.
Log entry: 3900 rpm
